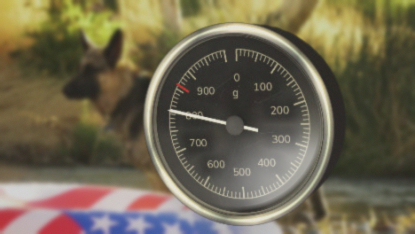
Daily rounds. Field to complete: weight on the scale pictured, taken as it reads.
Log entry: 800 g
